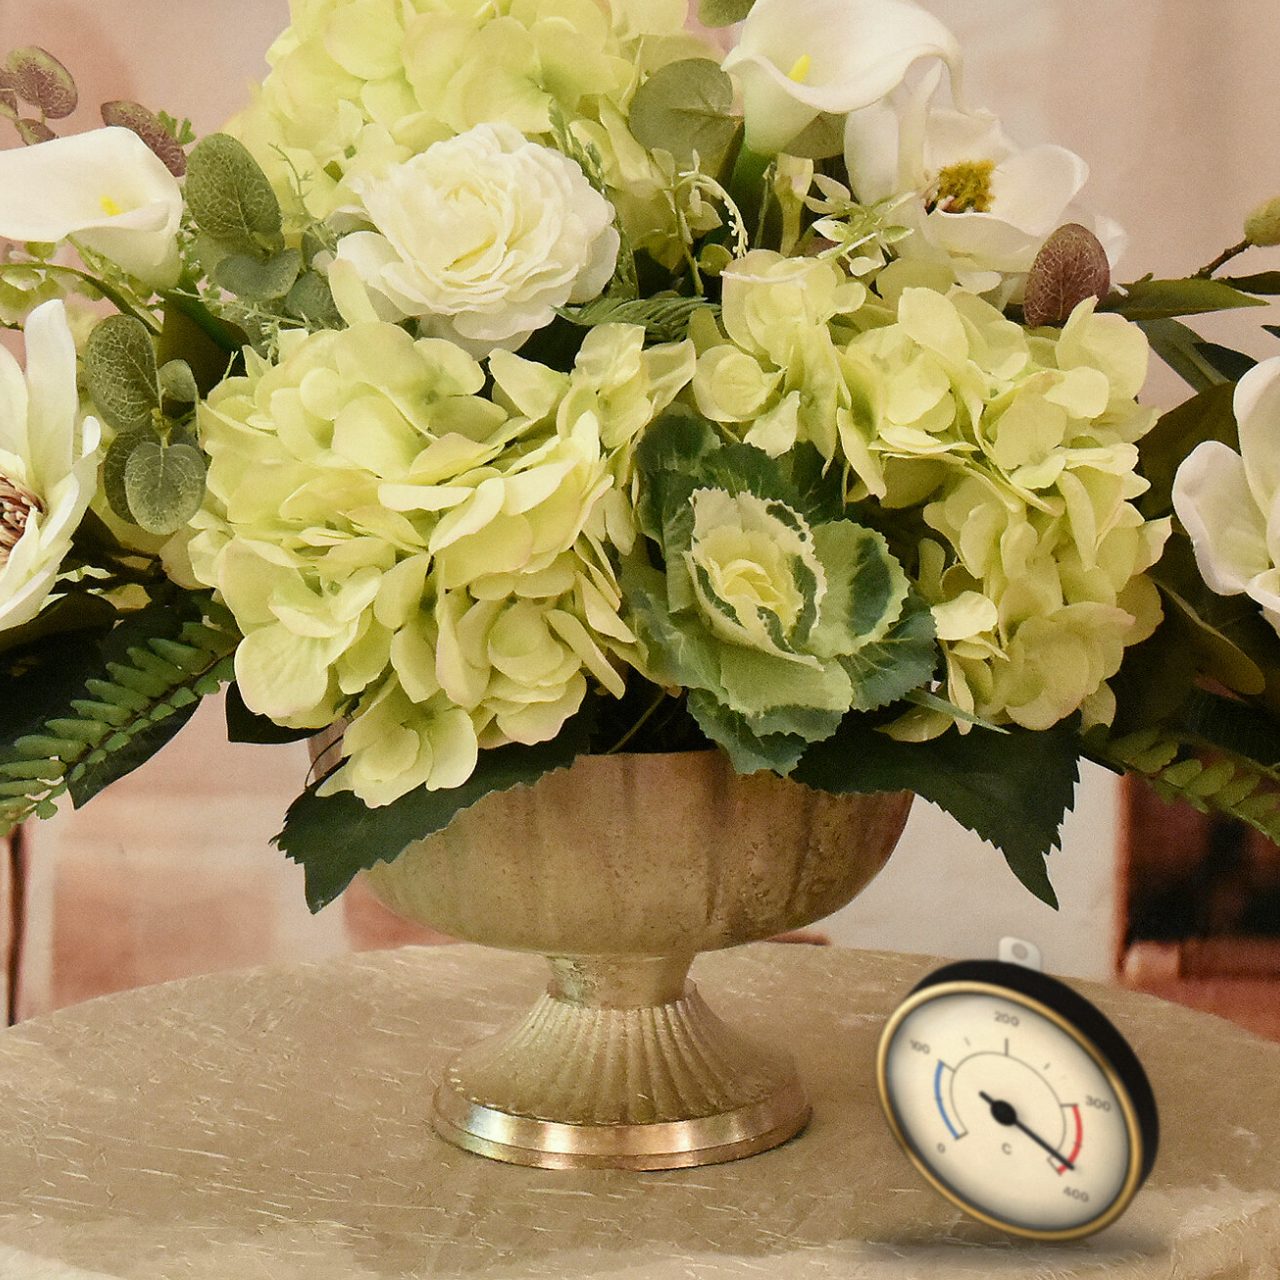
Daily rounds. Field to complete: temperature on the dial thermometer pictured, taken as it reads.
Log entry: 375 °C
